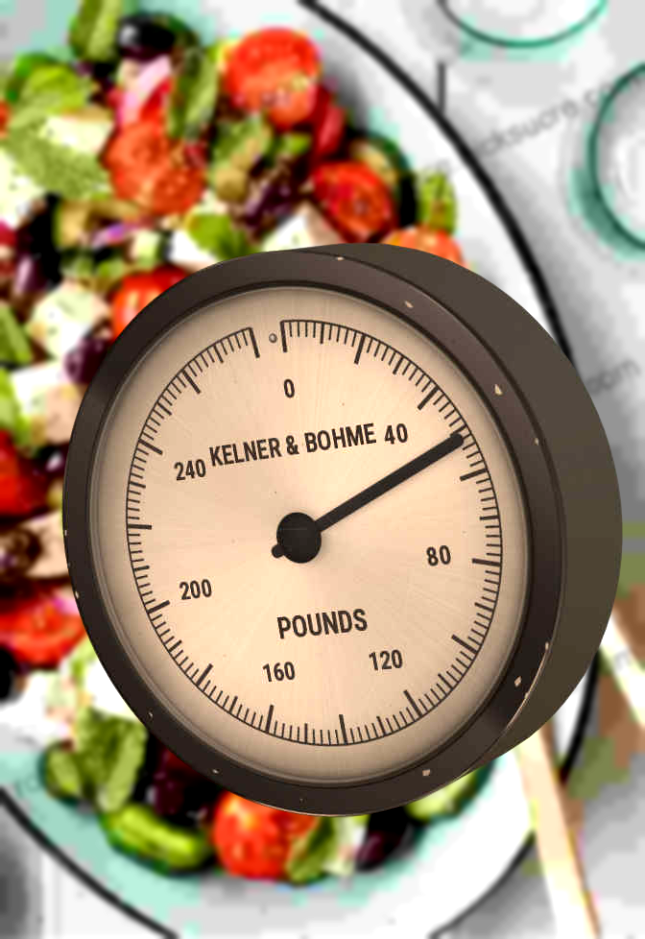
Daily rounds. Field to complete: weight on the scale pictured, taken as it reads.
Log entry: 52 lb
